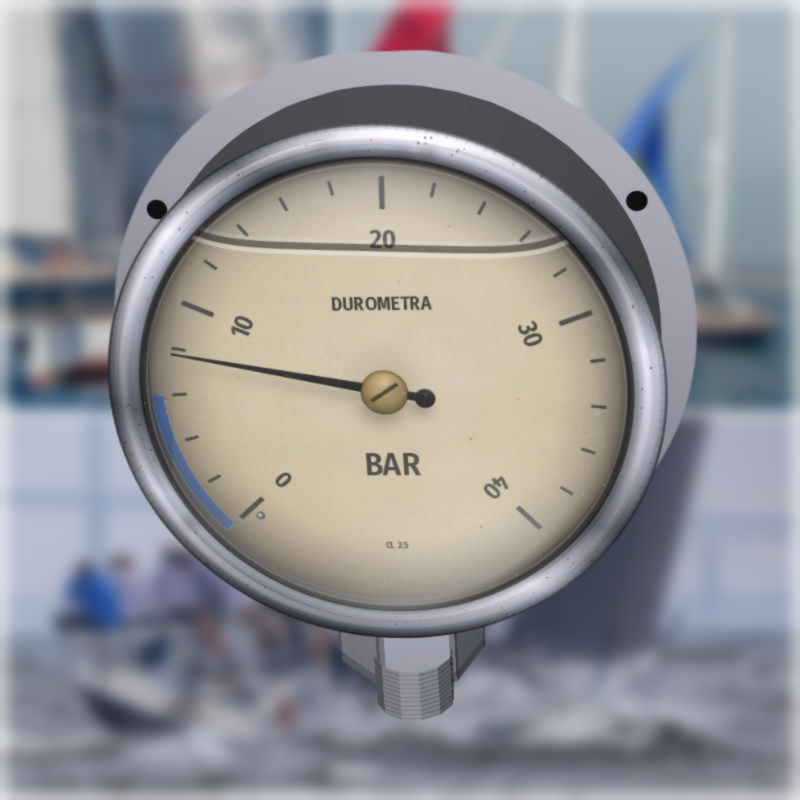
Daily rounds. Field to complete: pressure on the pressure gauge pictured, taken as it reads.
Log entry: 8 bar
